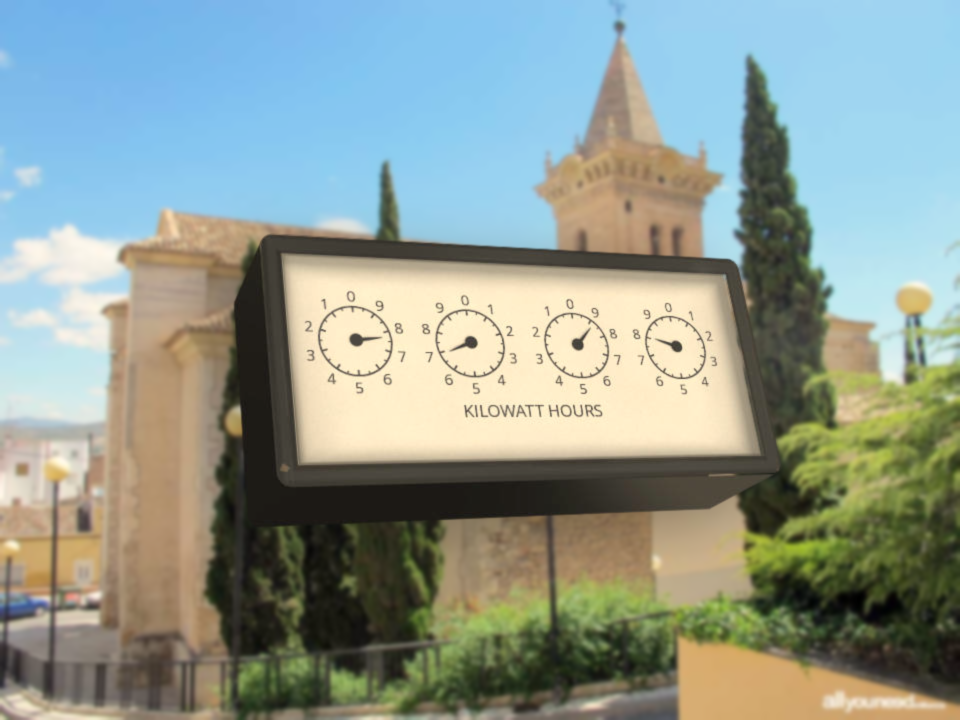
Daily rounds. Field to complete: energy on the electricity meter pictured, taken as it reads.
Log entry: 7688 kWh
